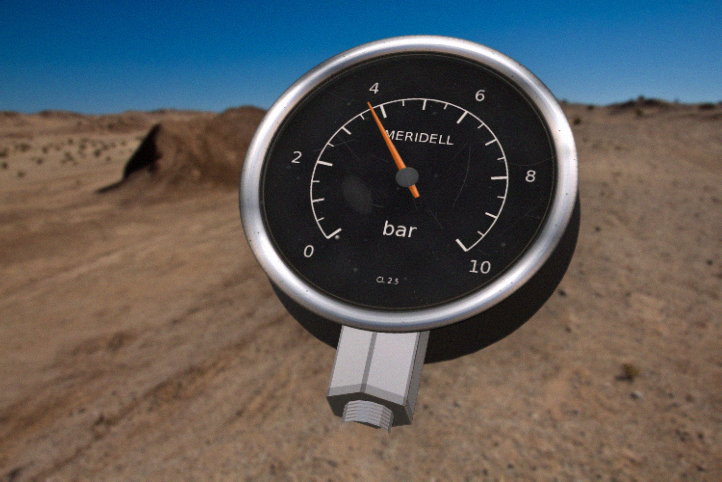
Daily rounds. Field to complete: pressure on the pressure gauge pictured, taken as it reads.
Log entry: 3.75 bar
